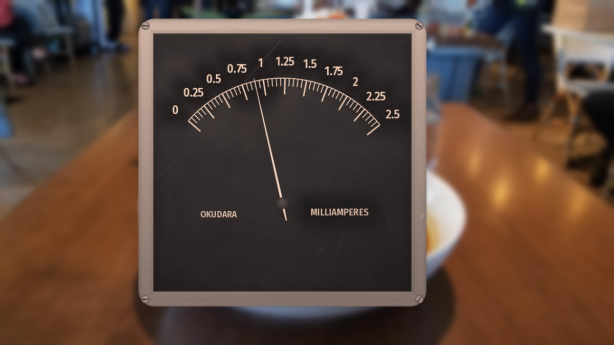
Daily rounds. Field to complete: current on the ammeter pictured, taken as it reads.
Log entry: 0.9 mA
